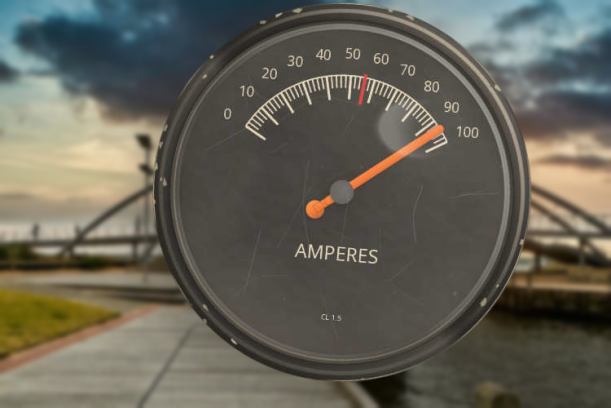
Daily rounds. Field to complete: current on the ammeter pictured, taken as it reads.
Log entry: 94 A
